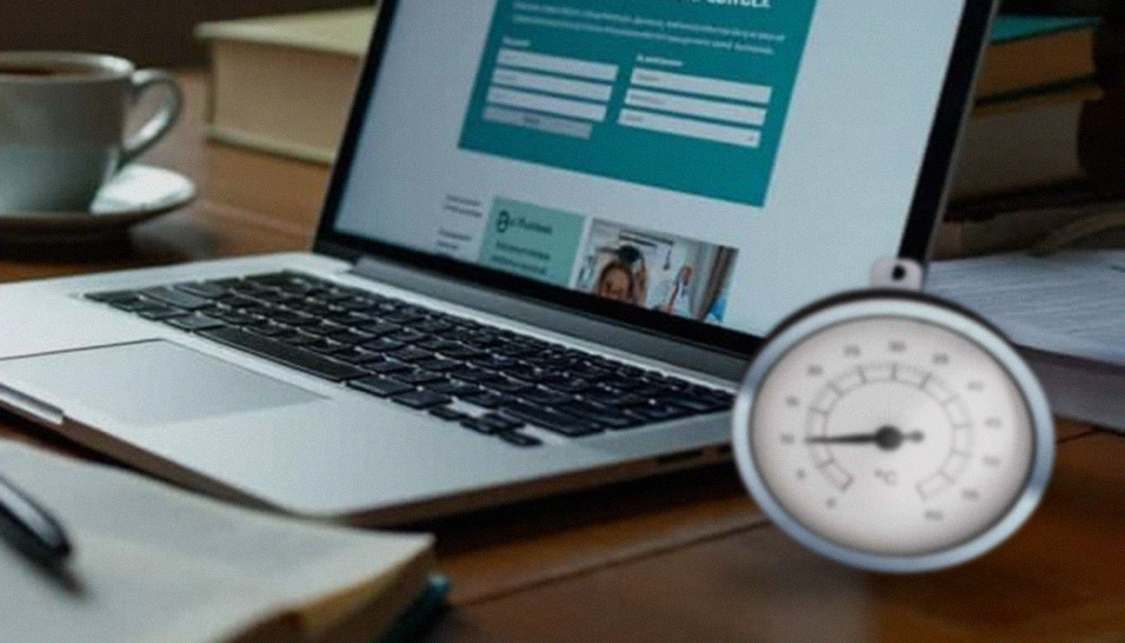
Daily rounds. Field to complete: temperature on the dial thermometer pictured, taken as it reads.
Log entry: 10 °C
